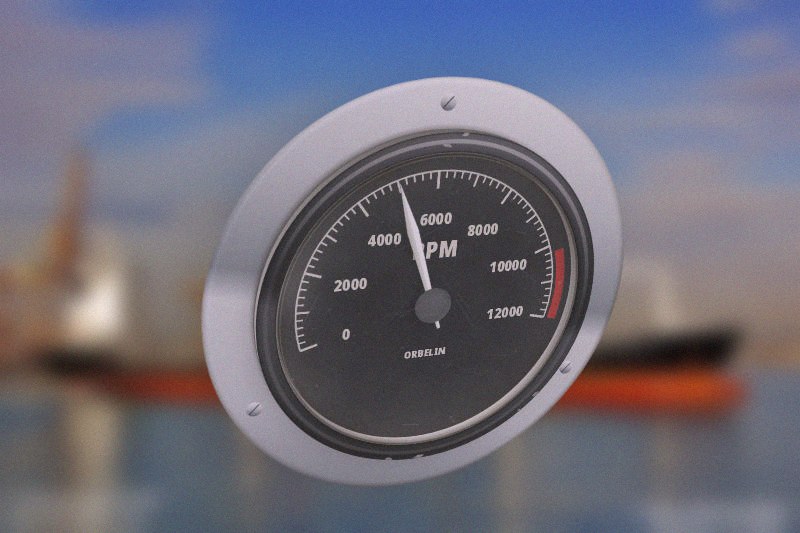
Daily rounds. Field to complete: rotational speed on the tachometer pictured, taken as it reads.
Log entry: 5000 rpm
